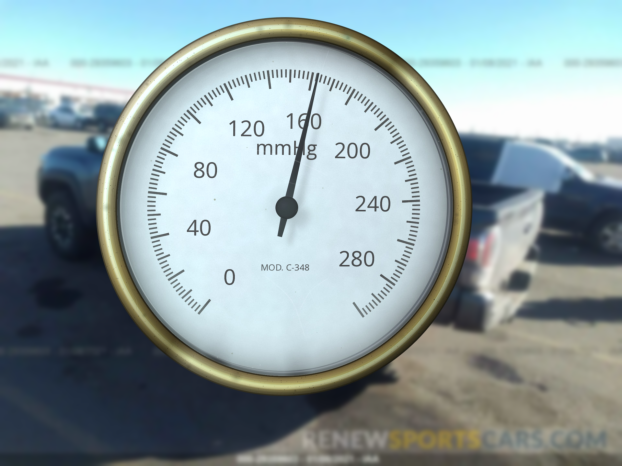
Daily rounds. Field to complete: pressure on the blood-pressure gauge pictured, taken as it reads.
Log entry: 162 mmHg
